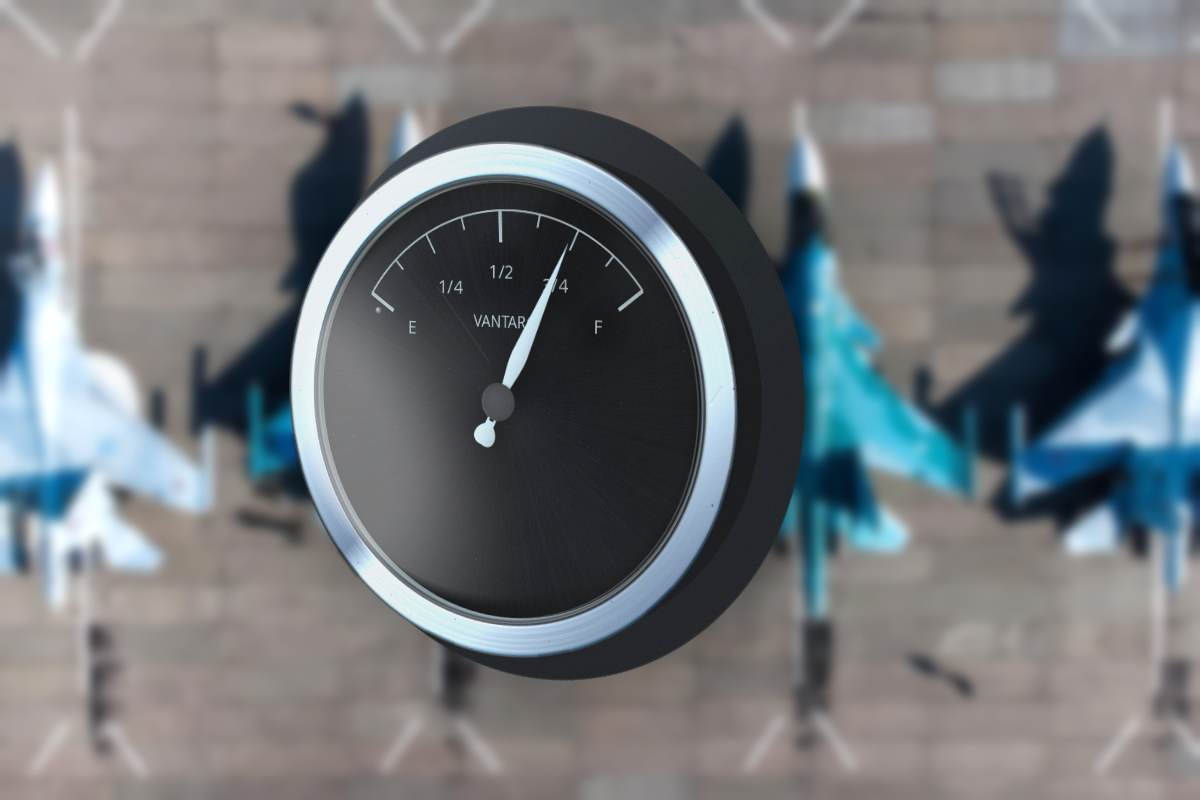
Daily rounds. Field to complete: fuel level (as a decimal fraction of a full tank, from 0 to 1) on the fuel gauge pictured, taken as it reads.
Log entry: 0.75
